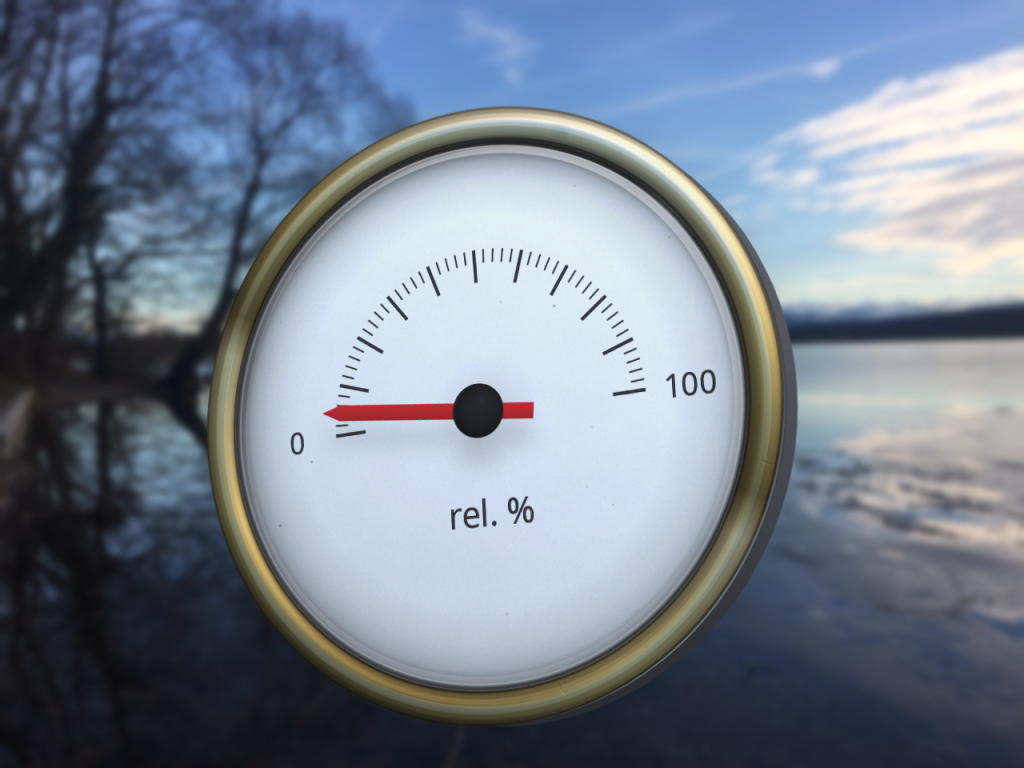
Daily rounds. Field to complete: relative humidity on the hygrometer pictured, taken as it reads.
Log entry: 4 %
